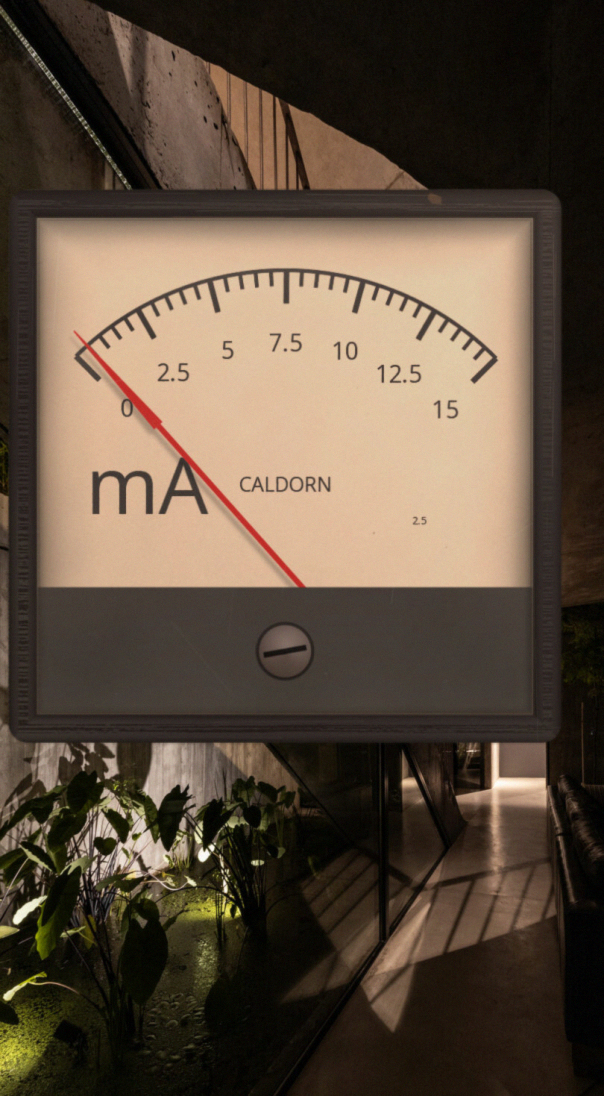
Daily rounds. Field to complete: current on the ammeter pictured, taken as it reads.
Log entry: 0.5 mA
